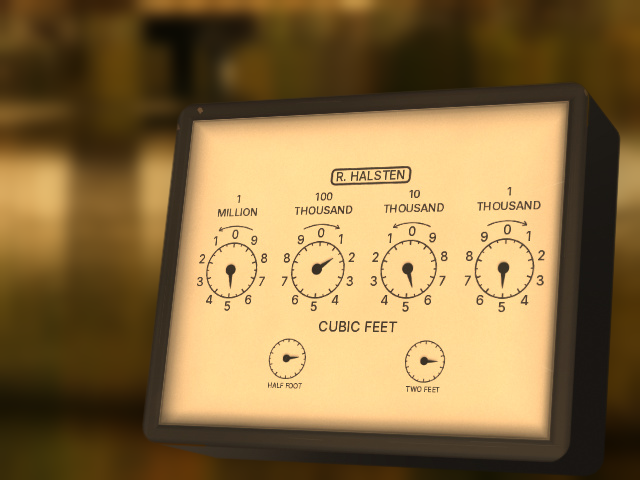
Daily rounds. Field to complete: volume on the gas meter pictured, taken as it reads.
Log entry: 515500 ft³
